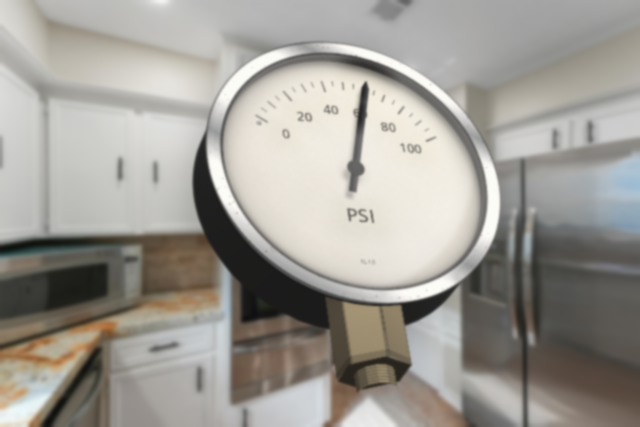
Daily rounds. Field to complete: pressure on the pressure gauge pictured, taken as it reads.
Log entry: 60 psi
